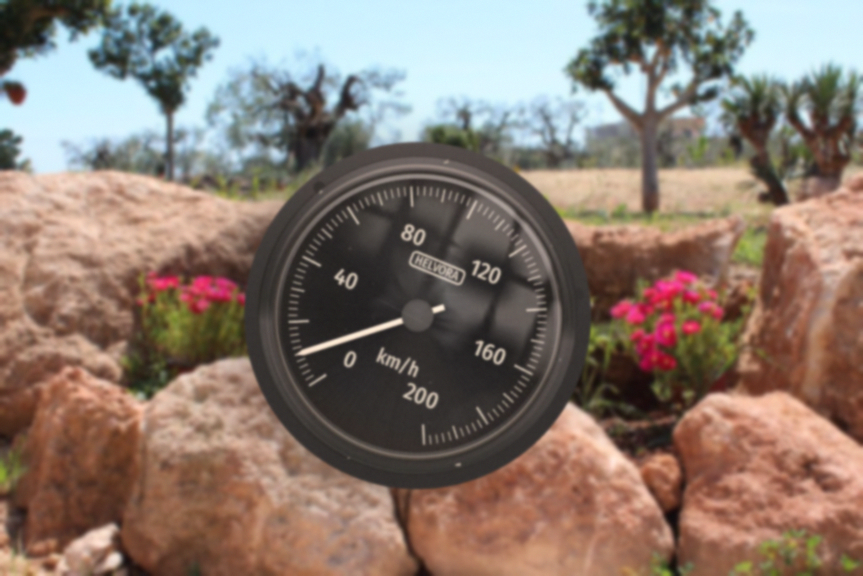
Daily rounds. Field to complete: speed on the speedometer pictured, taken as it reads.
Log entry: 10 km/h
